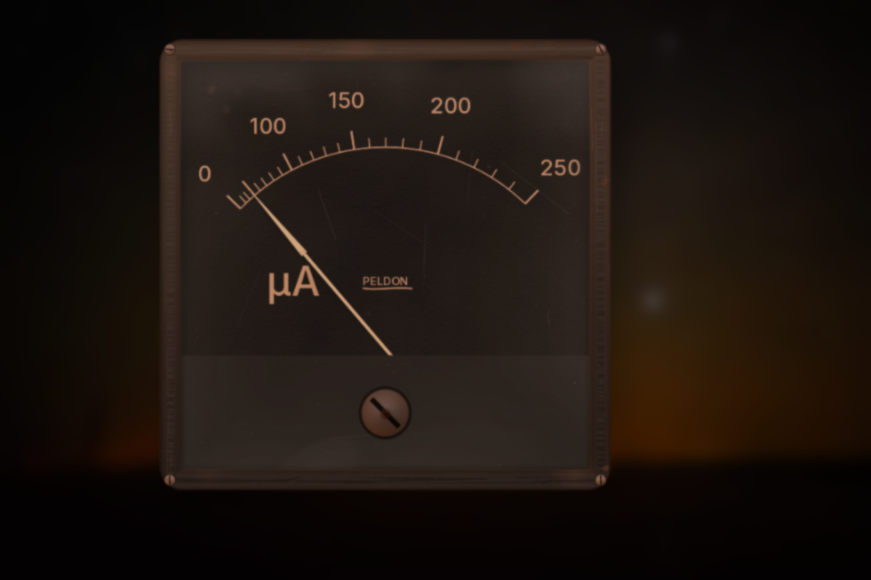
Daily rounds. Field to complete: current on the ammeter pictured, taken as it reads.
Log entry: 50 µA
